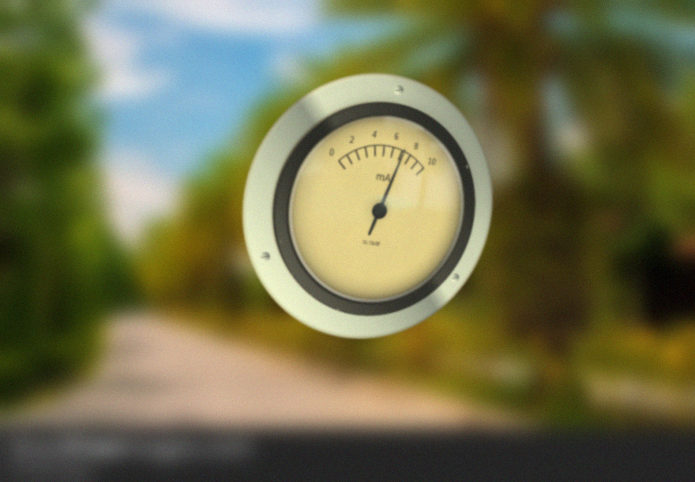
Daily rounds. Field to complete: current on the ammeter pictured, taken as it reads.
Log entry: 7 mA
